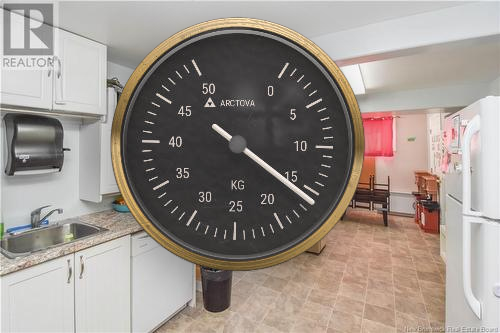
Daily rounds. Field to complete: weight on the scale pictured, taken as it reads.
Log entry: 16 kg
